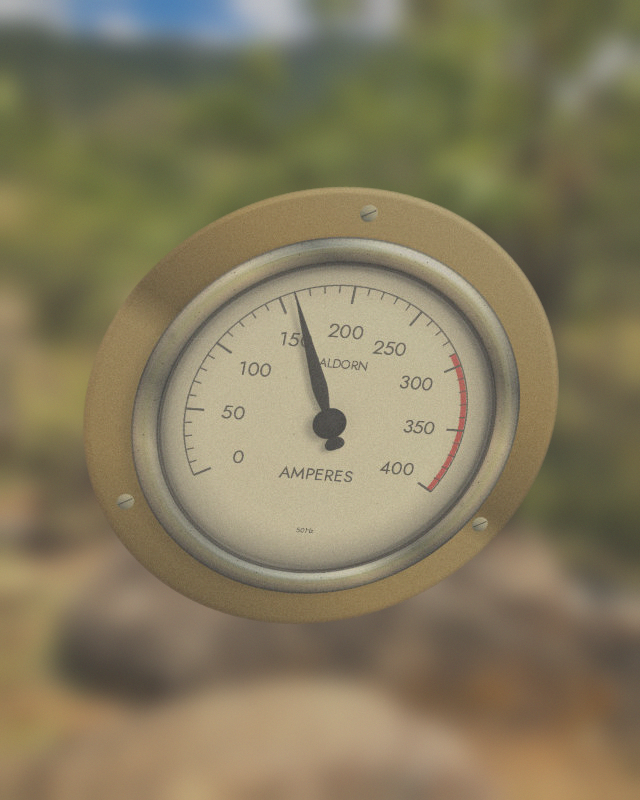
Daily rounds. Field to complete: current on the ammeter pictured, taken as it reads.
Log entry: 160 A
